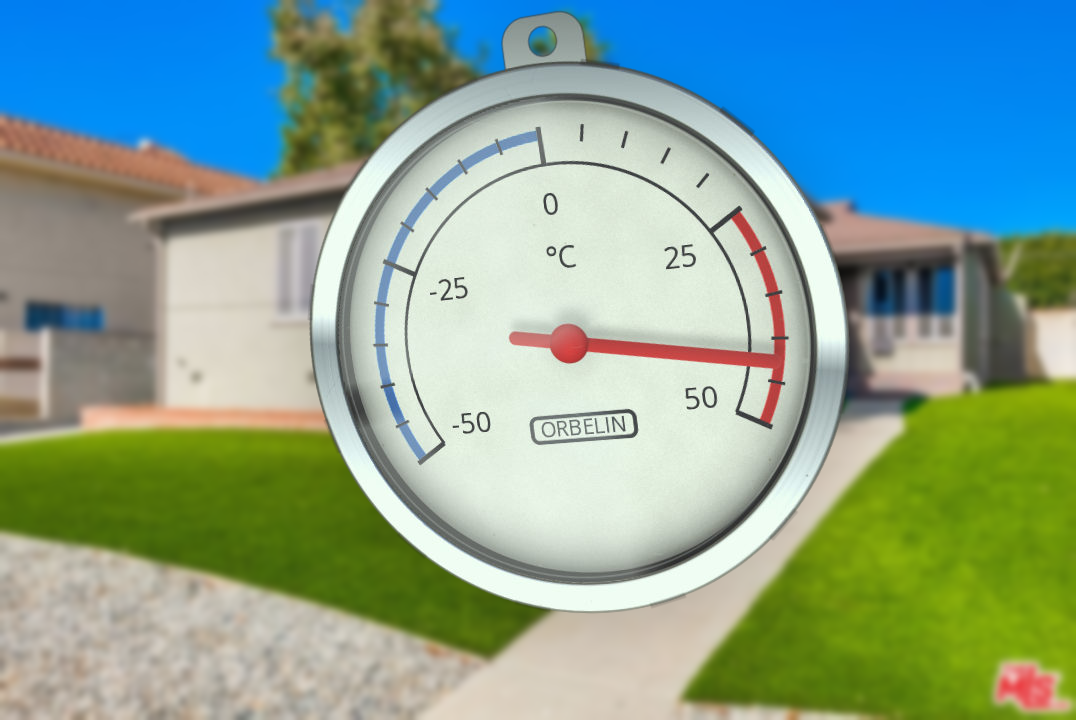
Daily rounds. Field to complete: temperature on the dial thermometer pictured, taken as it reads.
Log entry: 42.5 °C
